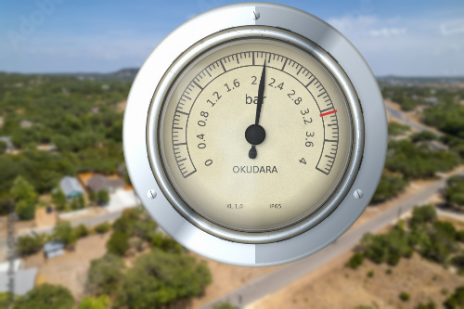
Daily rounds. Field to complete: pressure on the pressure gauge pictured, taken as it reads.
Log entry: 2.15 bar
